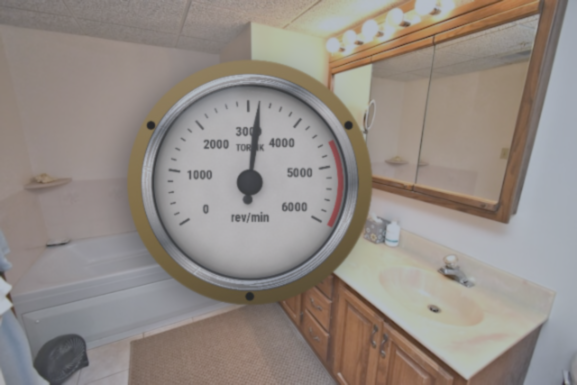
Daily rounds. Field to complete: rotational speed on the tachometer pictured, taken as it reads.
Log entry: 3200 rpm
